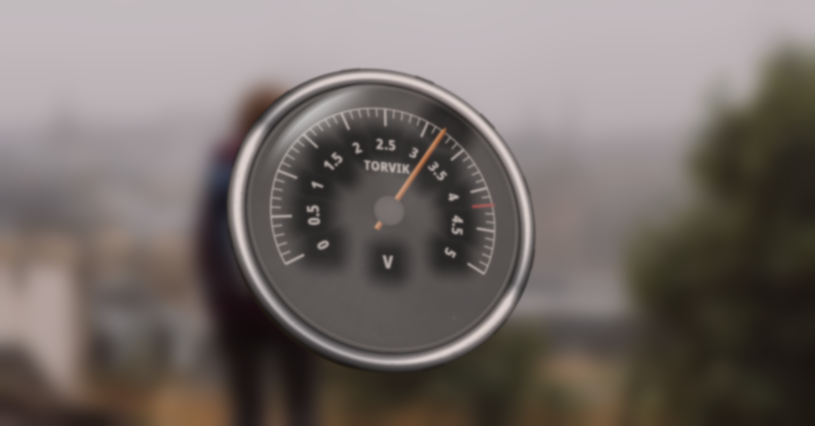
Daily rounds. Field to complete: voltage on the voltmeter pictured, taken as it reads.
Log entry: 3.2 V
